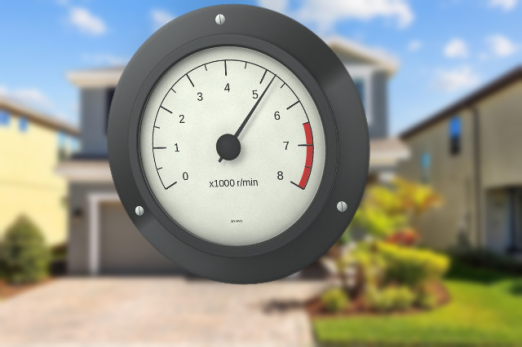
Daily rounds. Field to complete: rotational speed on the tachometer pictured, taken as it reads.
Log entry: 5250 rpm
